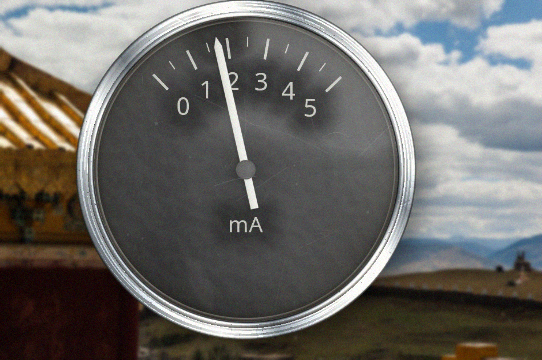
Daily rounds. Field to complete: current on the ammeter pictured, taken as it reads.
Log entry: 1.75 mA
